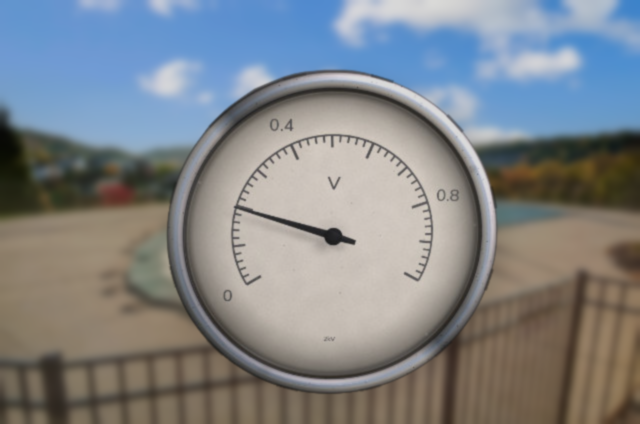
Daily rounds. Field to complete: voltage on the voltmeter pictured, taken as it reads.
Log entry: 0.2 V
